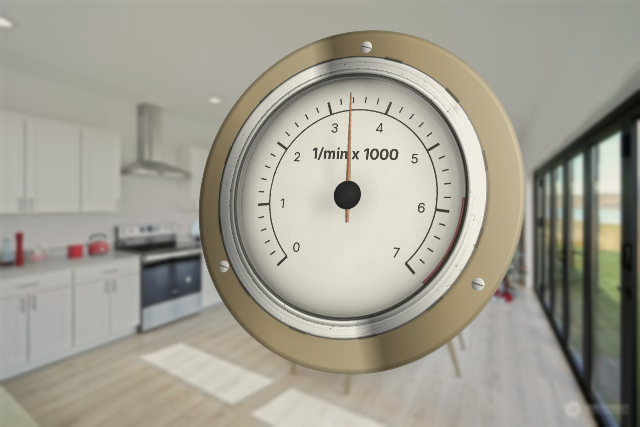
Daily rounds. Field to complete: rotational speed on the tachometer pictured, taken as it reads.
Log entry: 3400 rpm
